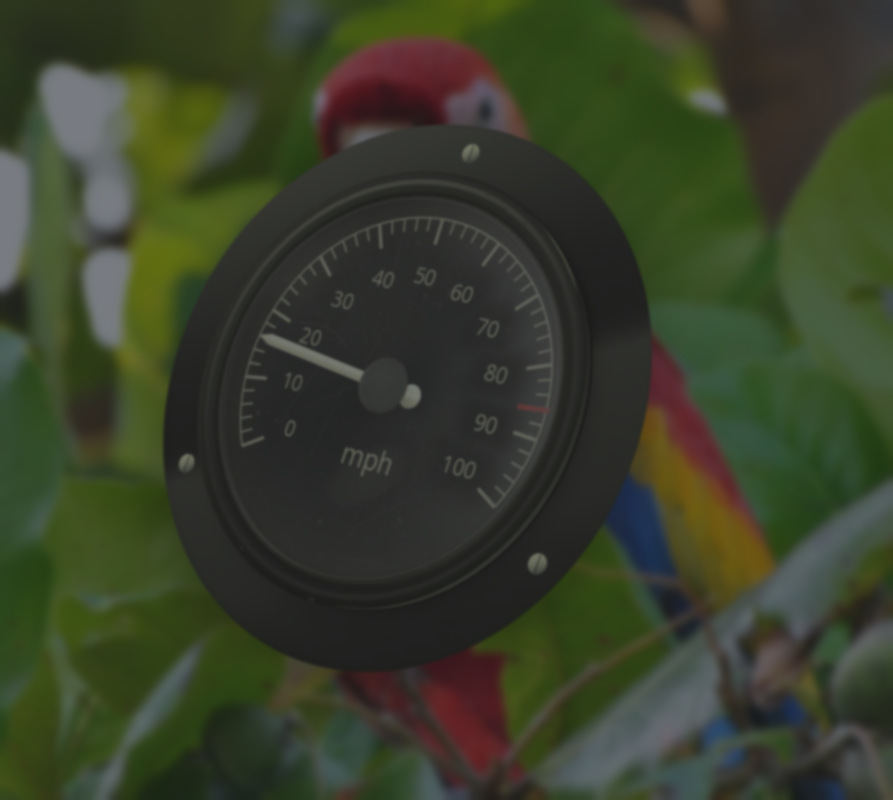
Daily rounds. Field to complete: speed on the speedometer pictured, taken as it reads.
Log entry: 16 mph
